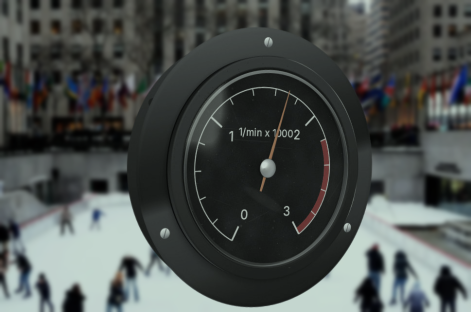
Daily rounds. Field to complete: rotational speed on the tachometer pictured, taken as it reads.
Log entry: 1700 rpm
